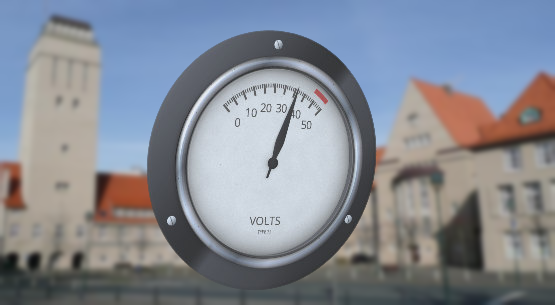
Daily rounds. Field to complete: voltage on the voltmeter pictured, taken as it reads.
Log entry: 35 V
